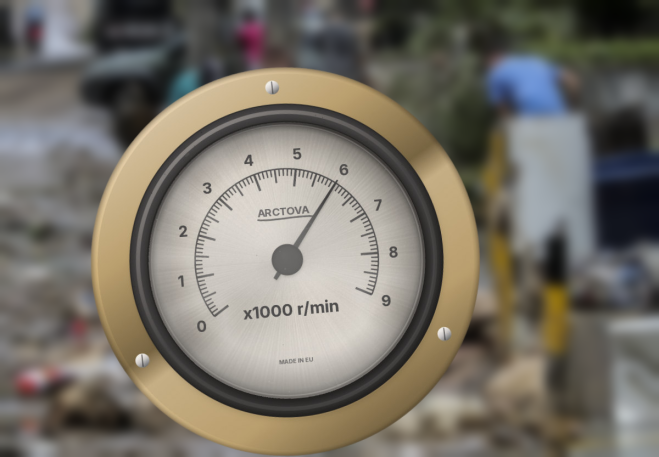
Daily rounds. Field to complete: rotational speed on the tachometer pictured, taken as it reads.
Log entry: 6000 rpm
